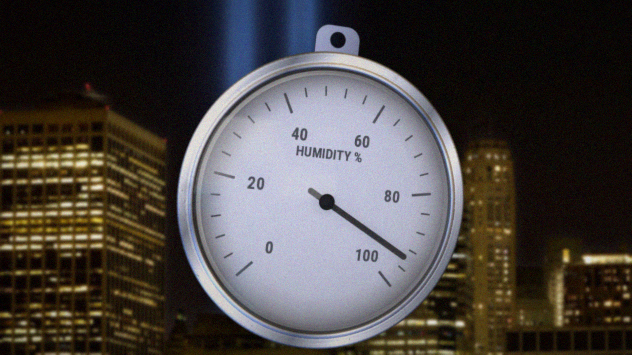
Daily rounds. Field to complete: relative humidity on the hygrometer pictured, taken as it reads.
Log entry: 94 %
